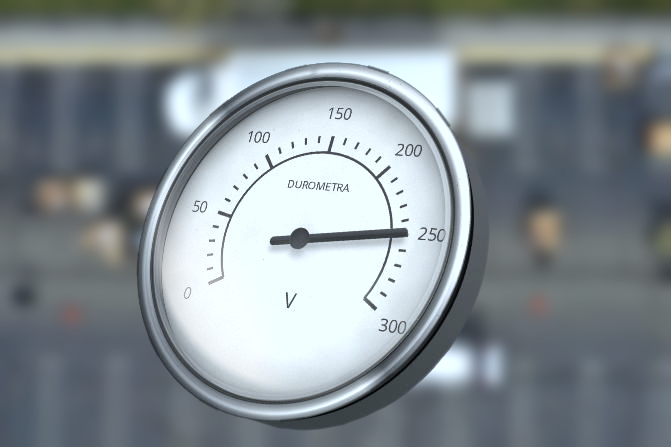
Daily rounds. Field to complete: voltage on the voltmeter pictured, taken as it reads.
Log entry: 250 V
